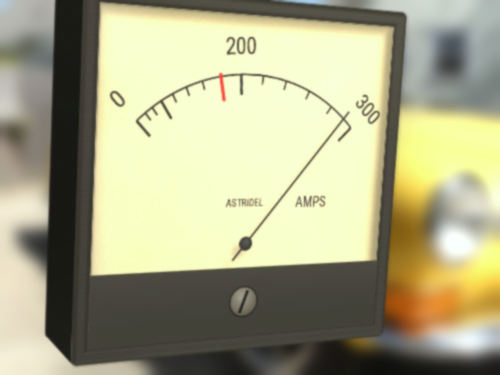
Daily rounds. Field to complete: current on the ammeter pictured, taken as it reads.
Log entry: 290 A
